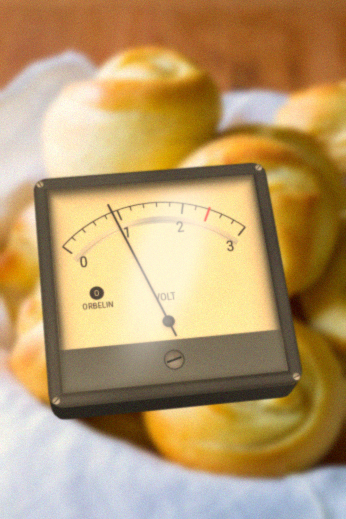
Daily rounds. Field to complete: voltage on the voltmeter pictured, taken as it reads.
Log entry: 0.9 V
